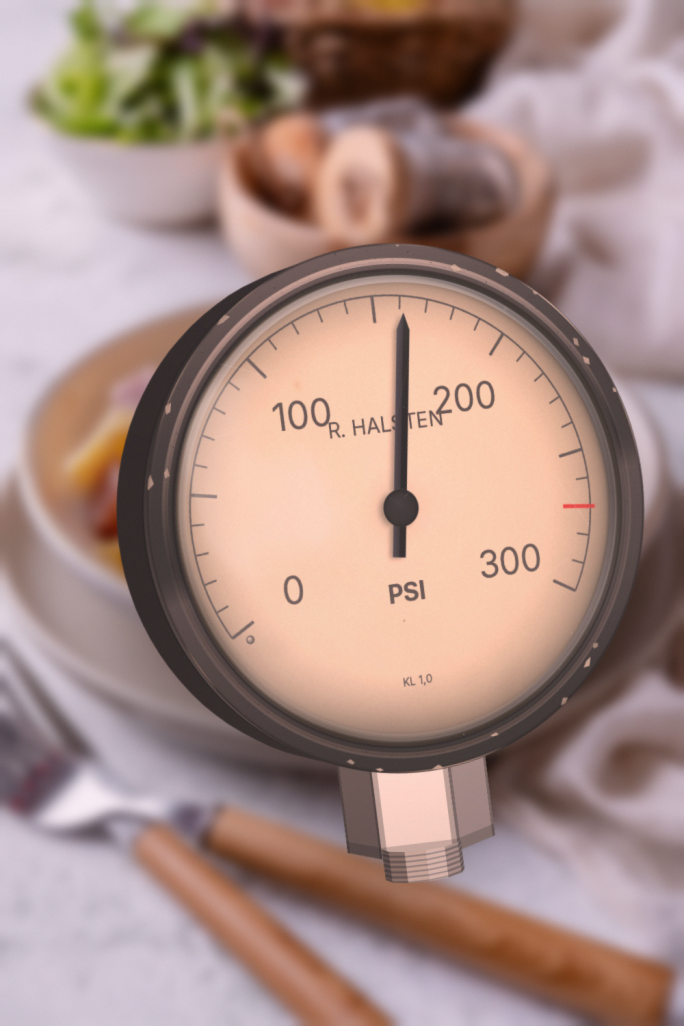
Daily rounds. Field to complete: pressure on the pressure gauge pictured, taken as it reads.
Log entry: 160 psi
